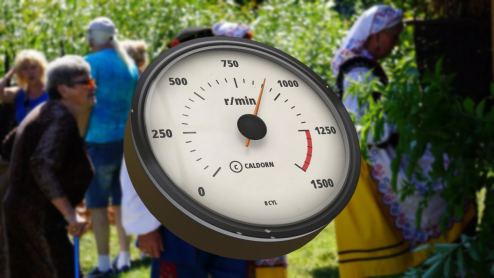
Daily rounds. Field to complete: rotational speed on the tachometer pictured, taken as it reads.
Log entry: 900 rpm
